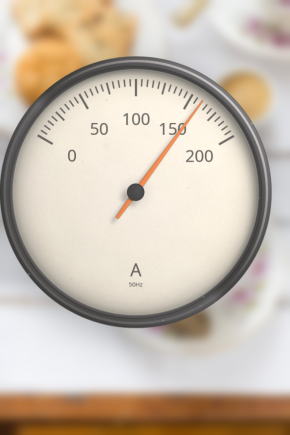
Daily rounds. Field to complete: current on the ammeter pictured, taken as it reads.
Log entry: 160 A
